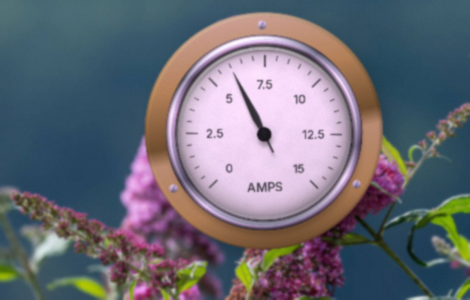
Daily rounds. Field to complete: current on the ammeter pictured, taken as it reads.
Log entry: 6 A
